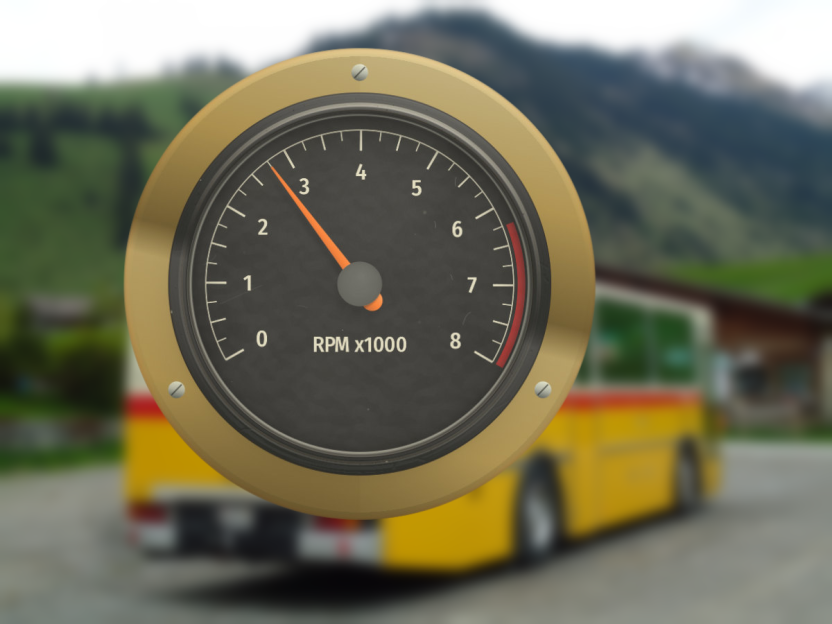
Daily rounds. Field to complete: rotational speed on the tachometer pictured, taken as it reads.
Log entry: 2750 rpm
